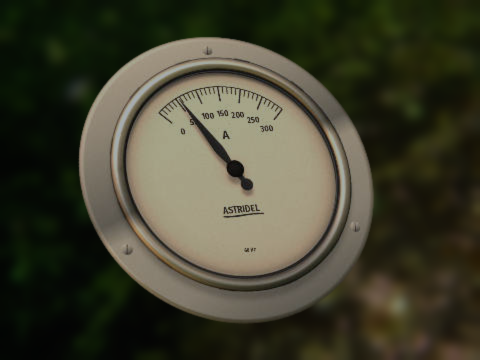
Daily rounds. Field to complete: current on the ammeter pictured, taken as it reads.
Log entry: 50 A
